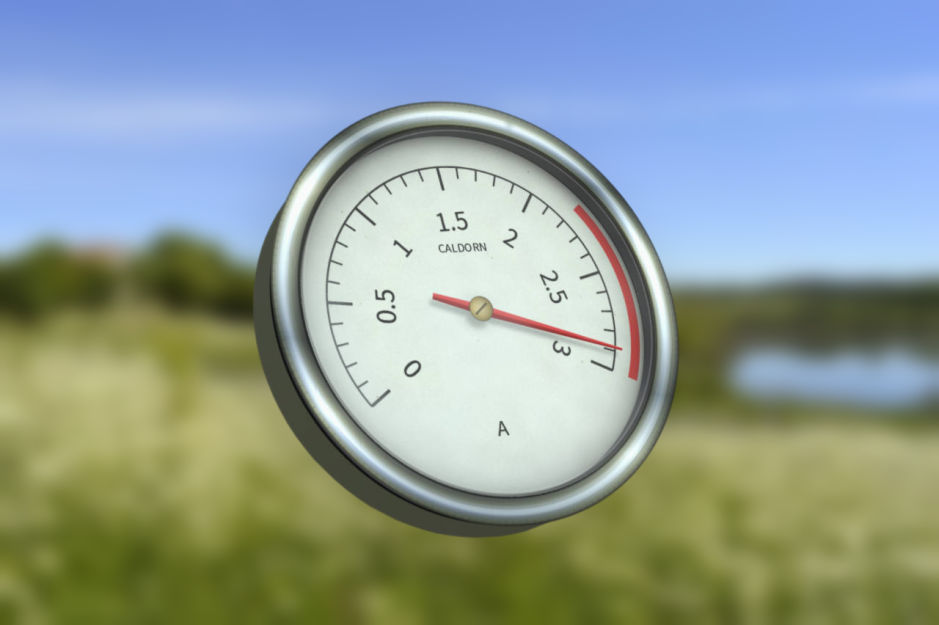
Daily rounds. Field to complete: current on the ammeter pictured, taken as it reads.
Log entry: 2.9 A
